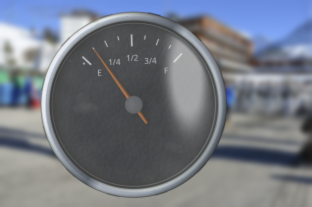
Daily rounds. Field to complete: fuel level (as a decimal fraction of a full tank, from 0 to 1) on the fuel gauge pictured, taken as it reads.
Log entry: 0.125
